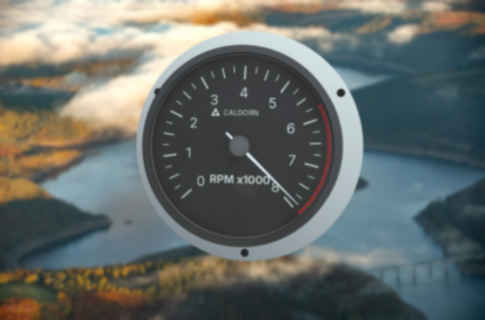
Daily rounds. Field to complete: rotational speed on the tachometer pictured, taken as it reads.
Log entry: 7875 rpm
